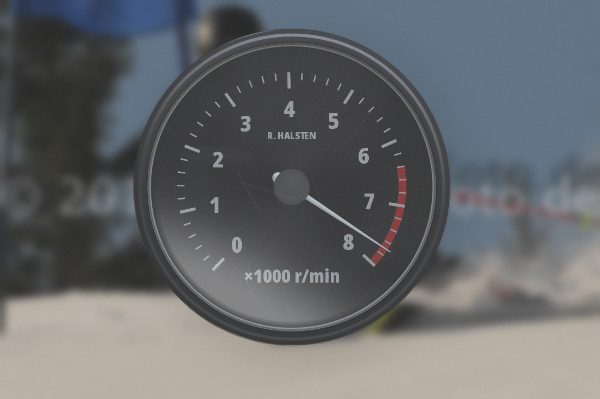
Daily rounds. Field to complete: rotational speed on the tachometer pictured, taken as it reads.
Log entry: 7700 rpm
